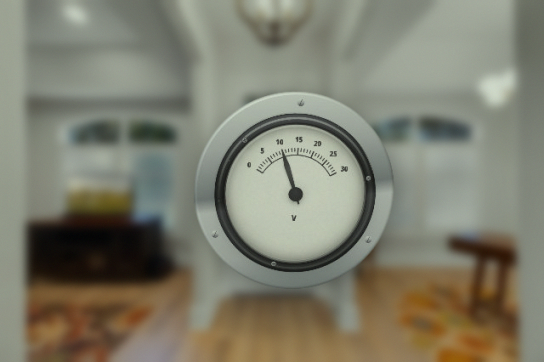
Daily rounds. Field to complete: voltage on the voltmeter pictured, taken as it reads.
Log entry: 10 V
